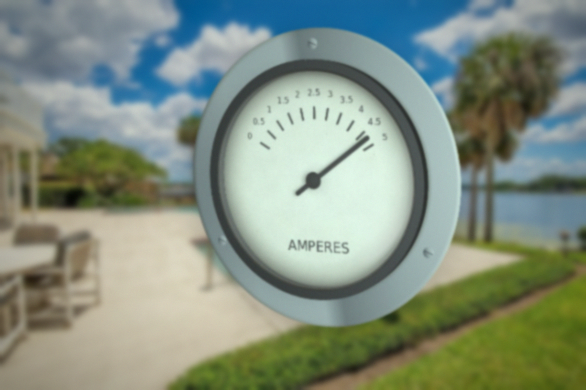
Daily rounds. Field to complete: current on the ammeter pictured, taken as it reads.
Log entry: 4.75 A
